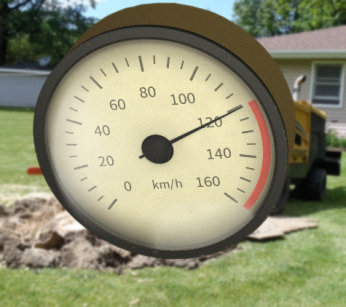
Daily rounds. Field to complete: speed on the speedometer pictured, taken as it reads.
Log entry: 120 km/h
